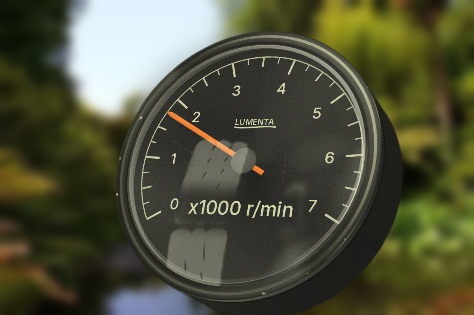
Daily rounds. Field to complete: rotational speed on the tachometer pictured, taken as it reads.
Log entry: 1750 rpm
